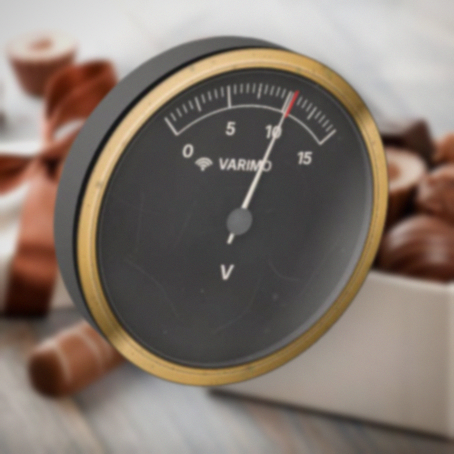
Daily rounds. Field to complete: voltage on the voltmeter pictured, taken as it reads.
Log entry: 10 V
